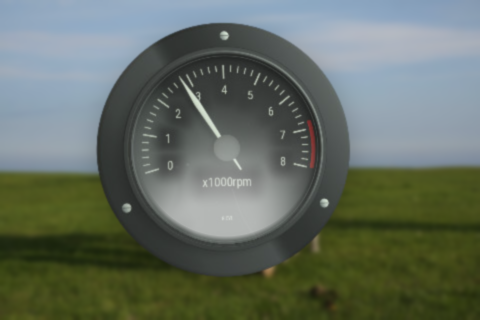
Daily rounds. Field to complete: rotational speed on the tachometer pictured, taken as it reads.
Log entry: 2800 rpm
